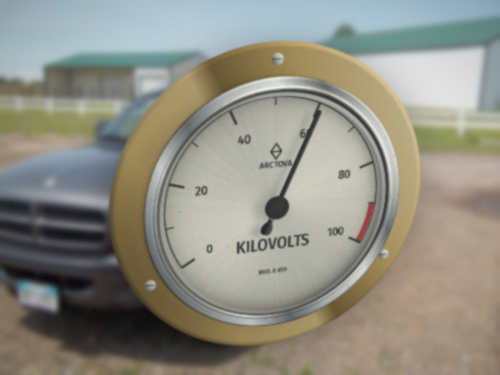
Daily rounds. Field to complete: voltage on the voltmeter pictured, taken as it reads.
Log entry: 60 kV
